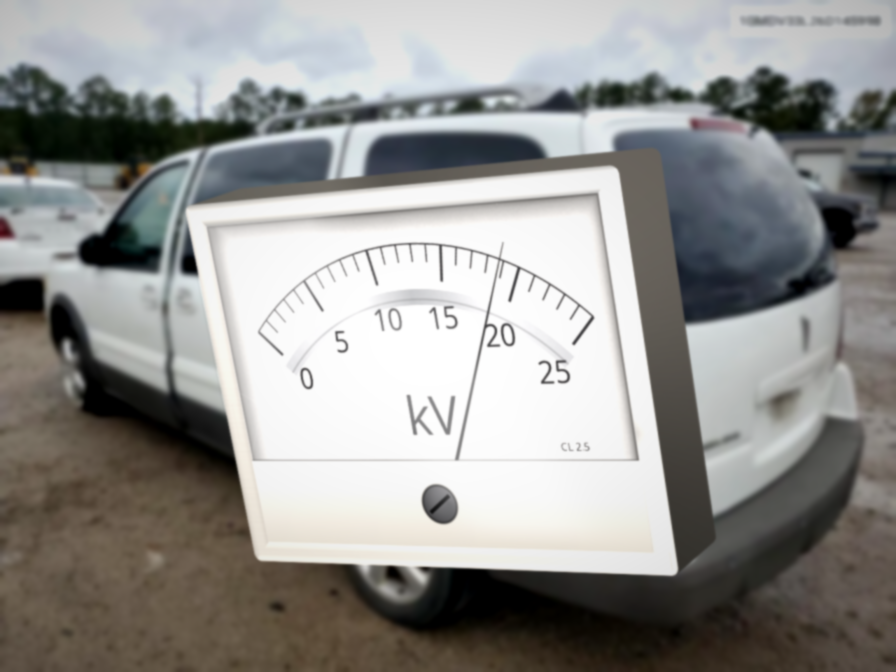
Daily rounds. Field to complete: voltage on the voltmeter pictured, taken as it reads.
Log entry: 19 kV
